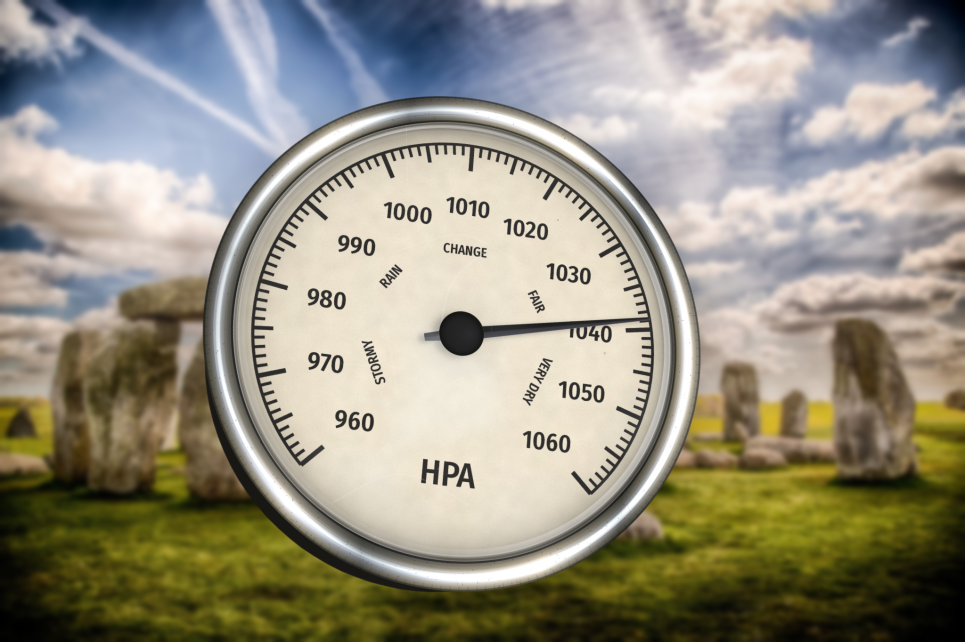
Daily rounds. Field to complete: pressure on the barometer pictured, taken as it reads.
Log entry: 1039 hPa
